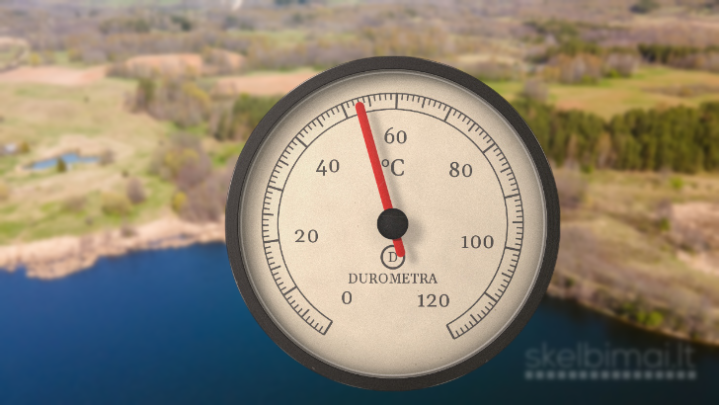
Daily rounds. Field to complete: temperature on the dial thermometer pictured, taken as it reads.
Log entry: 53 °C
